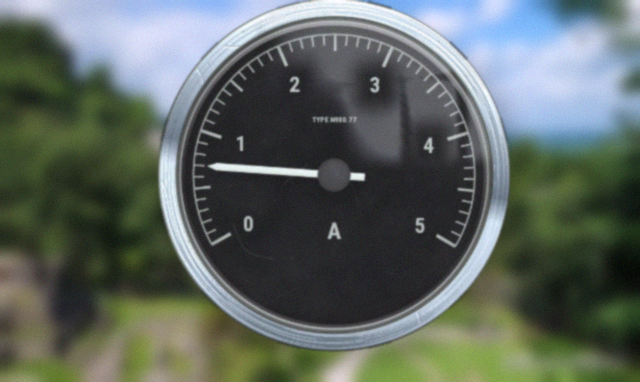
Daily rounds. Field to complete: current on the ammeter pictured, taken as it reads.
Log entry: 0.7 A
